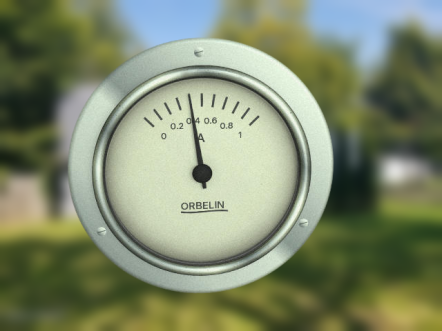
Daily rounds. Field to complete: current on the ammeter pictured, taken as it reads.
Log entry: 0.4 A
